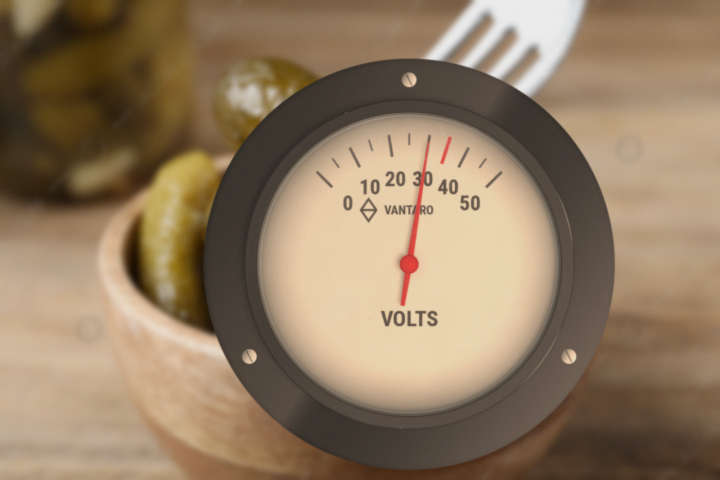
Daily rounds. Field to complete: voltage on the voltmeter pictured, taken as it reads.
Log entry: 30 V
